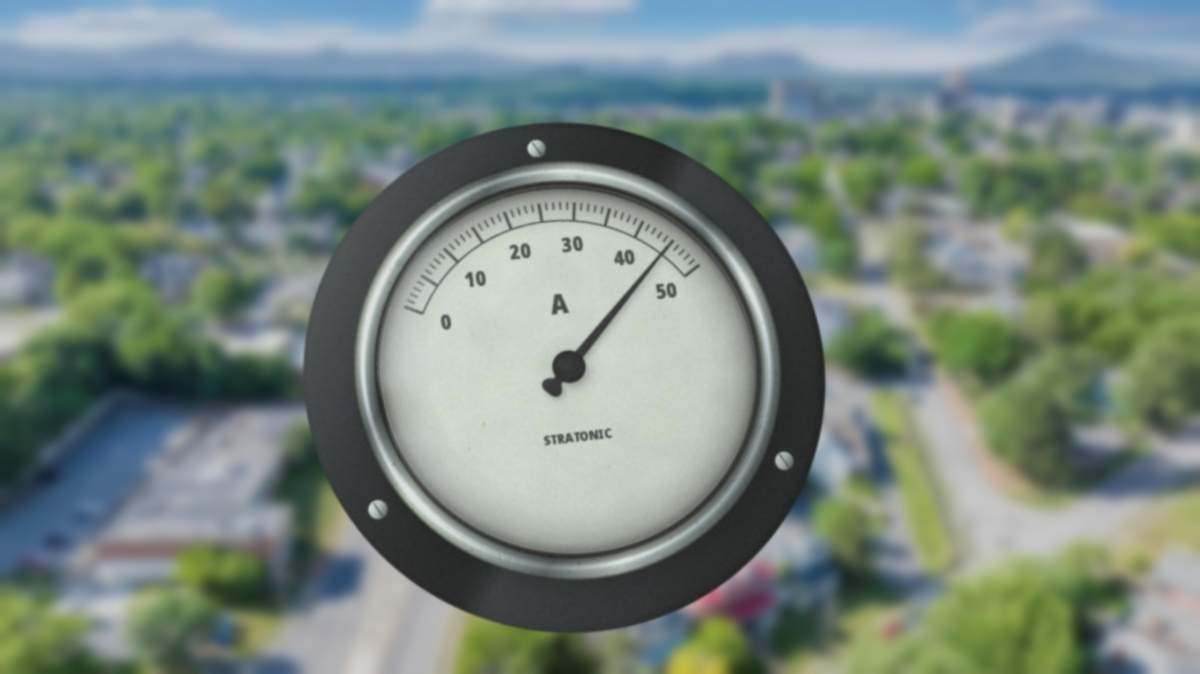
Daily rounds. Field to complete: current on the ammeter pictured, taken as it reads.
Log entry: 45 A
